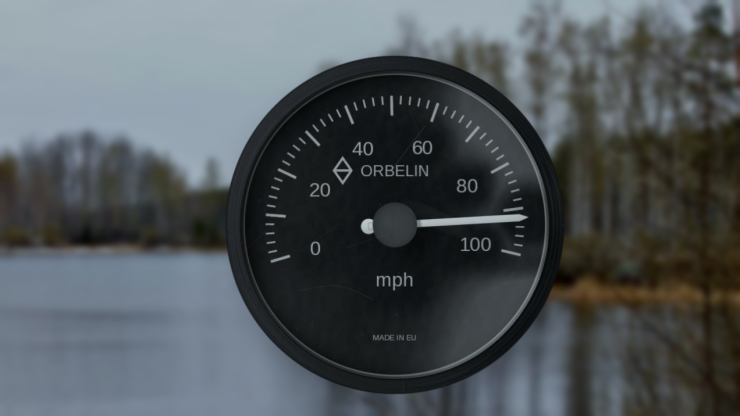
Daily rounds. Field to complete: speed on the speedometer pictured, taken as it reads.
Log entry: 92 mph
